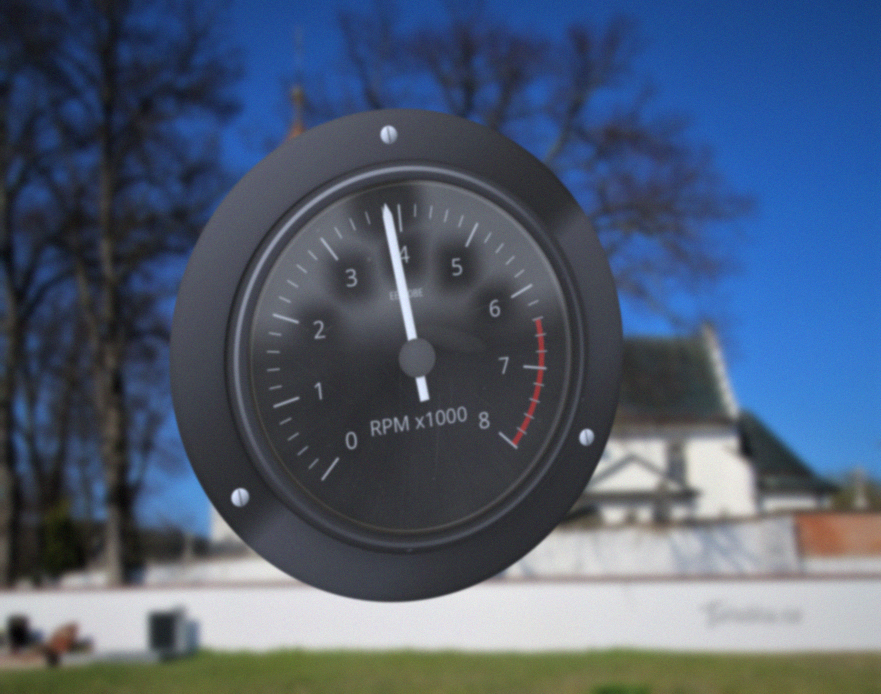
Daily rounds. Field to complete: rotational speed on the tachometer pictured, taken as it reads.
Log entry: 3800 rpm
